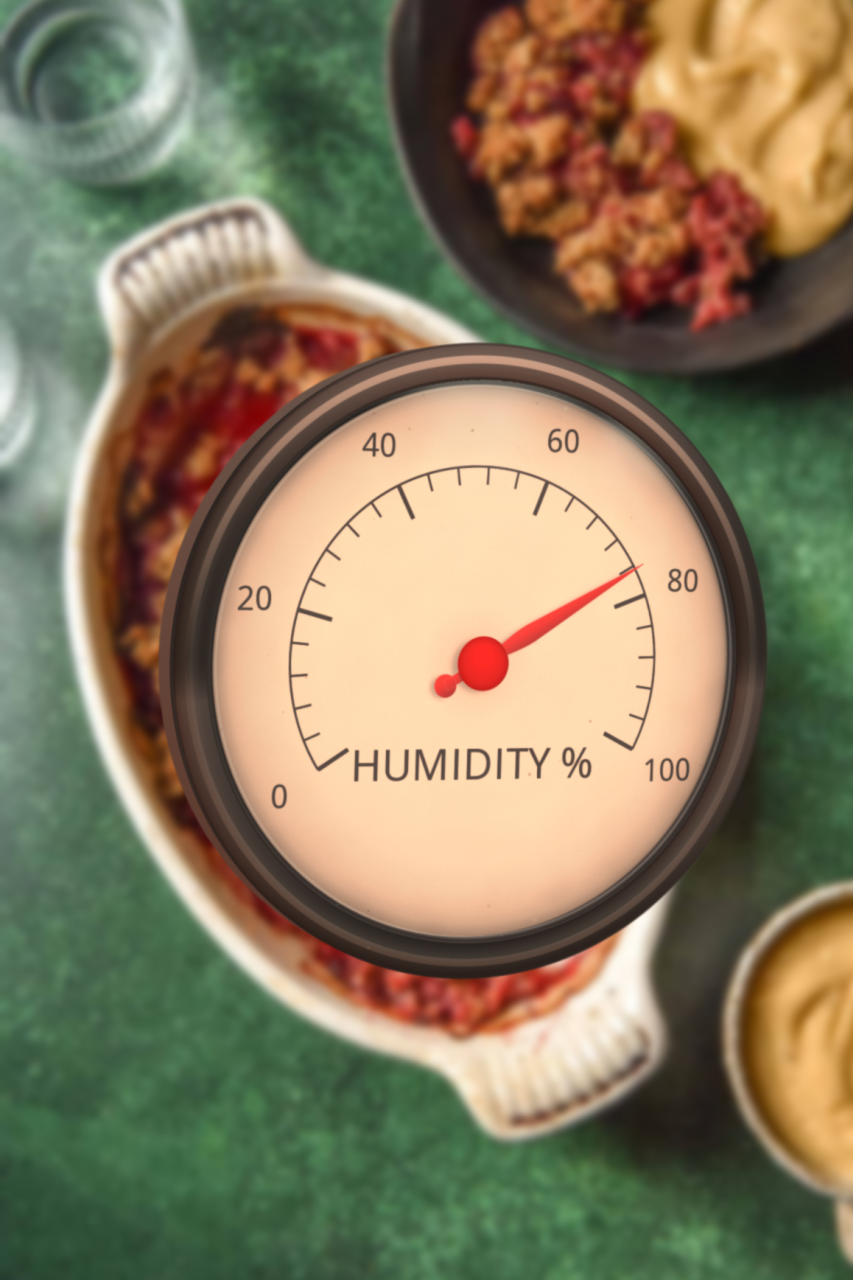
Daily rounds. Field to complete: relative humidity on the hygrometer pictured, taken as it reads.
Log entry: 76 %
